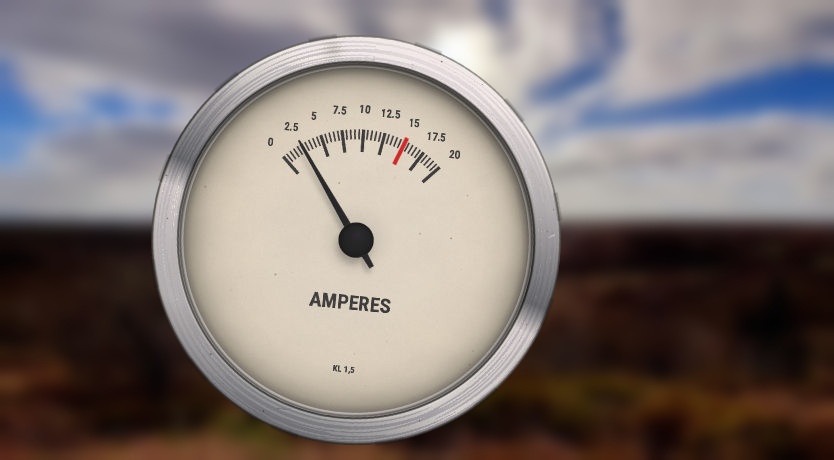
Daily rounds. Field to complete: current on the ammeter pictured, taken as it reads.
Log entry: 2.5 A
